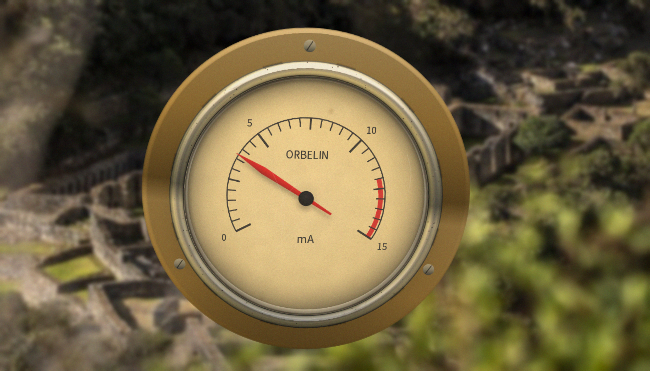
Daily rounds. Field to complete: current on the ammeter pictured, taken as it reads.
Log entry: 3.75 mA
